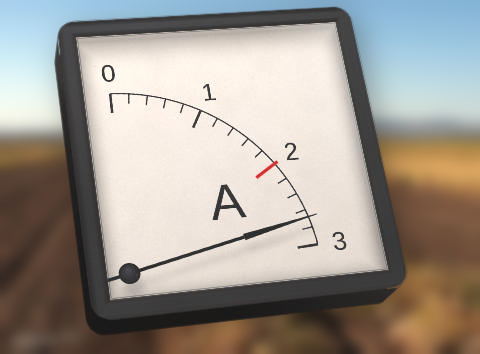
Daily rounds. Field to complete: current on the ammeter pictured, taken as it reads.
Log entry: 2.7 A
